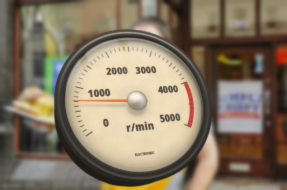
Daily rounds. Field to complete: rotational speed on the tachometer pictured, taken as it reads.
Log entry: 700 rpm
